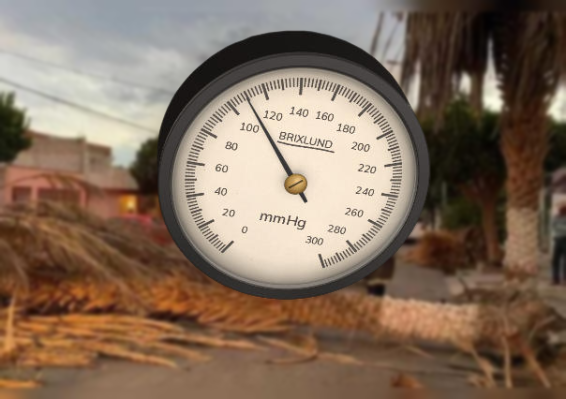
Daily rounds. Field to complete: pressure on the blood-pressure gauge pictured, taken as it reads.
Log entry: 110 mmHg
